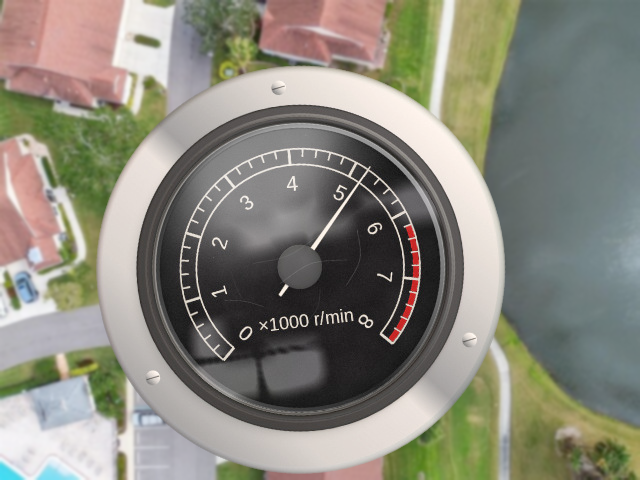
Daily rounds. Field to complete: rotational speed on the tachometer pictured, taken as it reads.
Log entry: 5200 rpm
